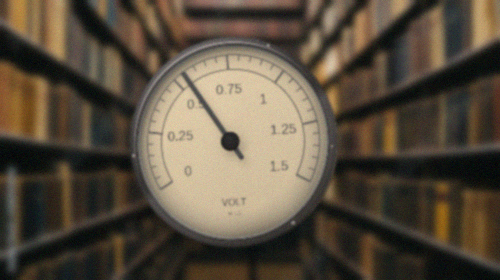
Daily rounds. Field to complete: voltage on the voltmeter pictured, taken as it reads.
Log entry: 0.55 V
